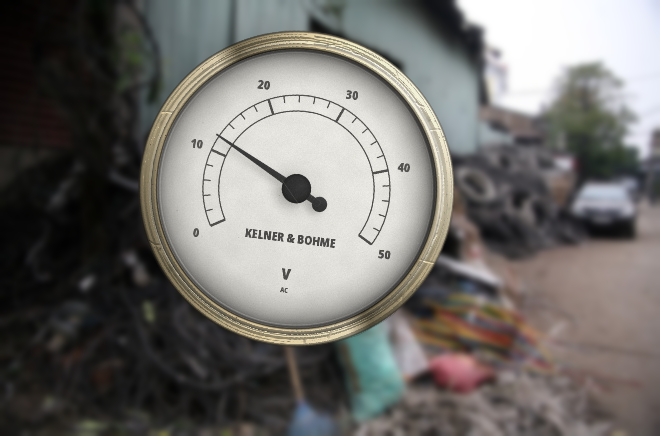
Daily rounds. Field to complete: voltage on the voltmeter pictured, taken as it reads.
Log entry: 12 V
